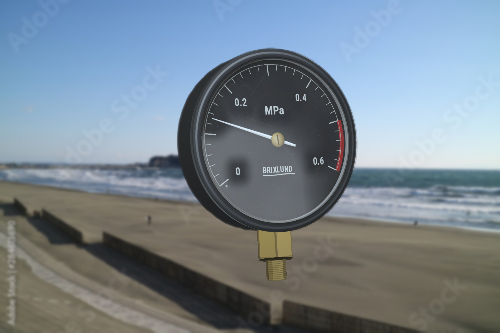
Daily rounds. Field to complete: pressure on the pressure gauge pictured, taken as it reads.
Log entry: 0.13 MPa
